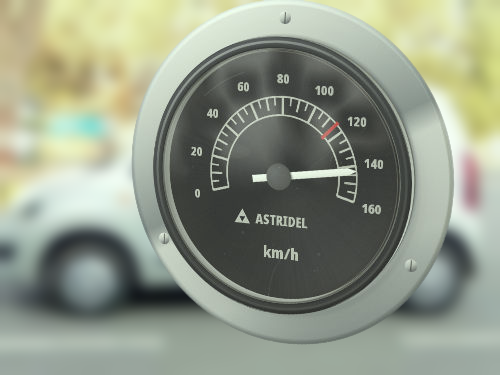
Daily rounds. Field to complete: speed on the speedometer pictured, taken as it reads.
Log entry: 142.5 km/h
